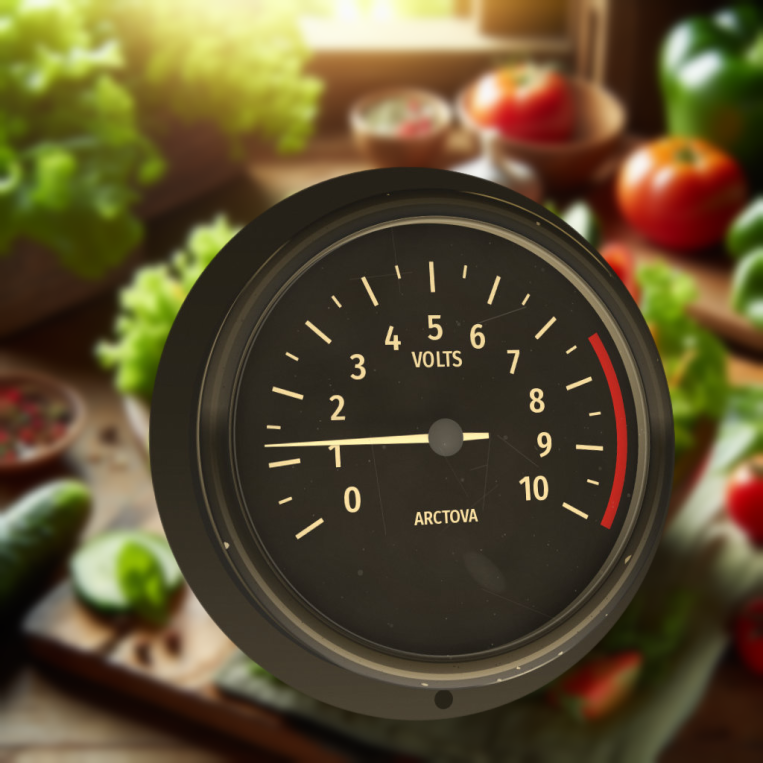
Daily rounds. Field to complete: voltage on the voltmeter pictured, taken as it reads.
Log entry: 1.25 V
